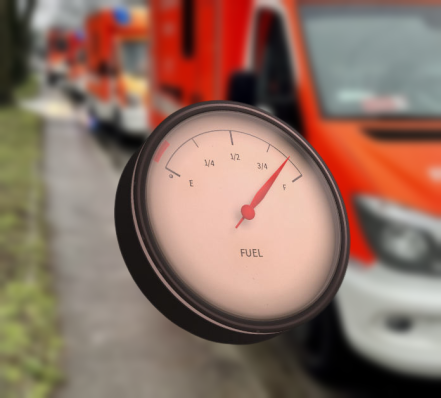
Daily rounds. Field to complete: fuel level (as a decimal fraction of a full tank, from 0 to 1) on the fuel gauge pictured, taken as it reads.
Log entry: 0.875
